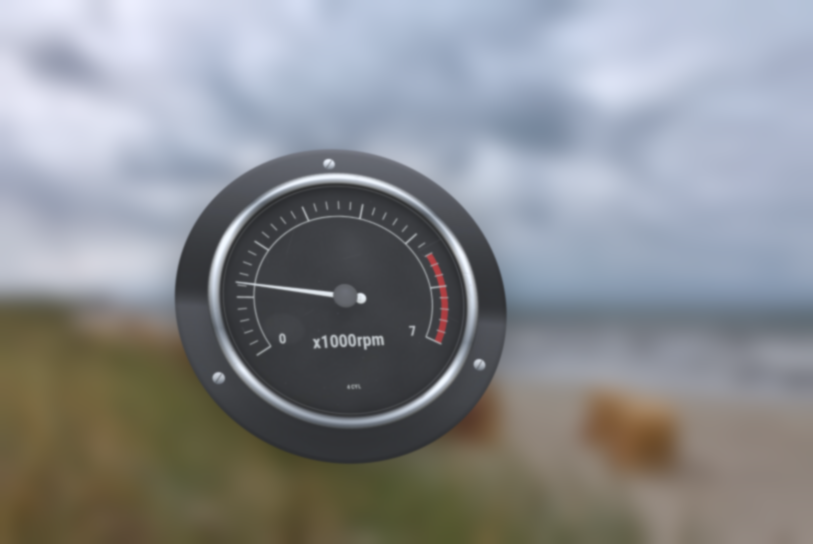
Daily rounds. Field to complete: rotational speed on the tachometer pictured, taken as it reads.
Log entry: 1200 rpm
